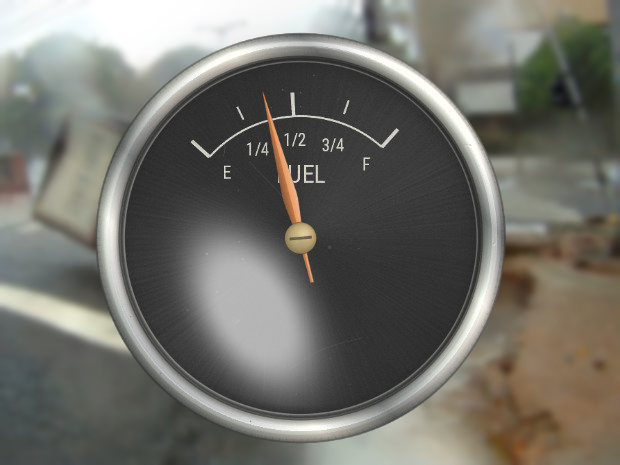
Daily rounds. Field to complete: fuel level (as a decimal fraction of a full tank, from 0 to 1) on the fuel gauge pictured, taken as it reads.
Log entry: 0.375
